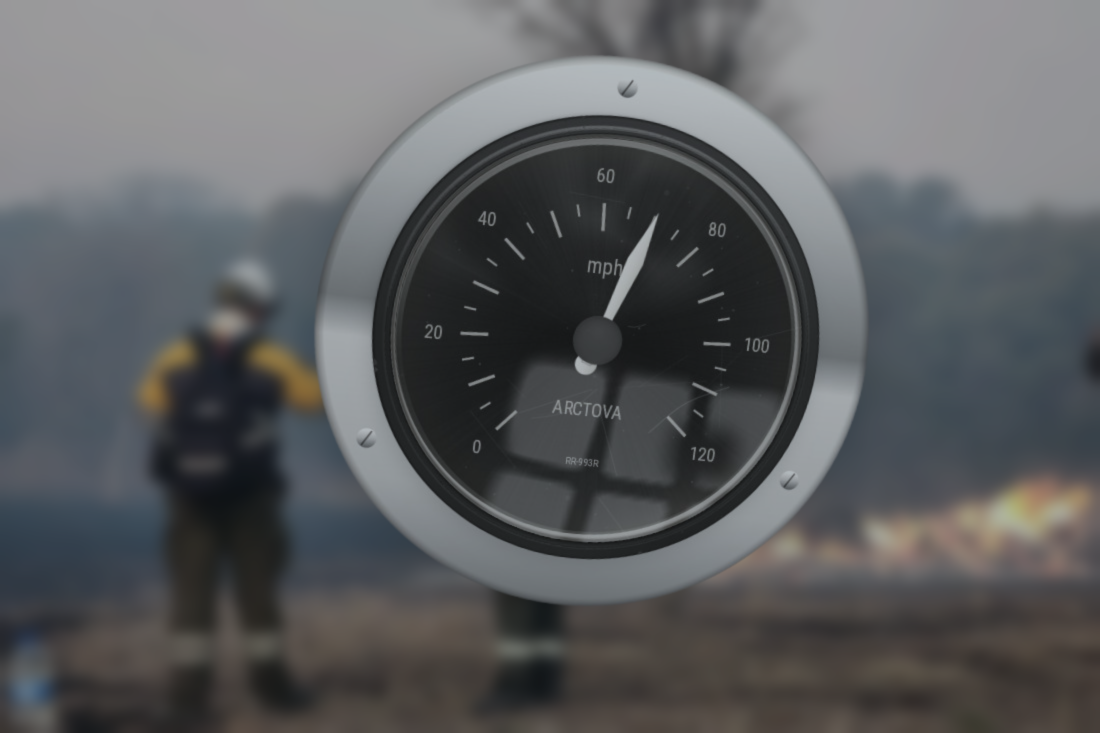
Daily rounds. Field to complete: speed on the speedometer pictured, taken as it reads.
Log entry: 70 mph
